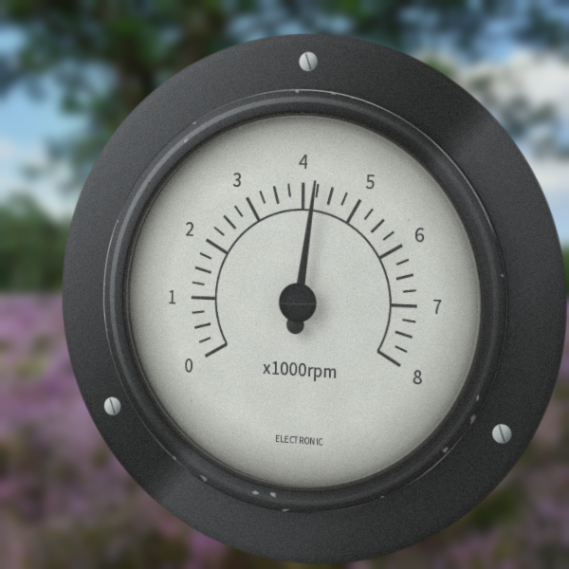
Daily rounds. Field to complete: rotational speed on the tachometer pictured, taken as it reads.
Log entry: 4250 rpm
